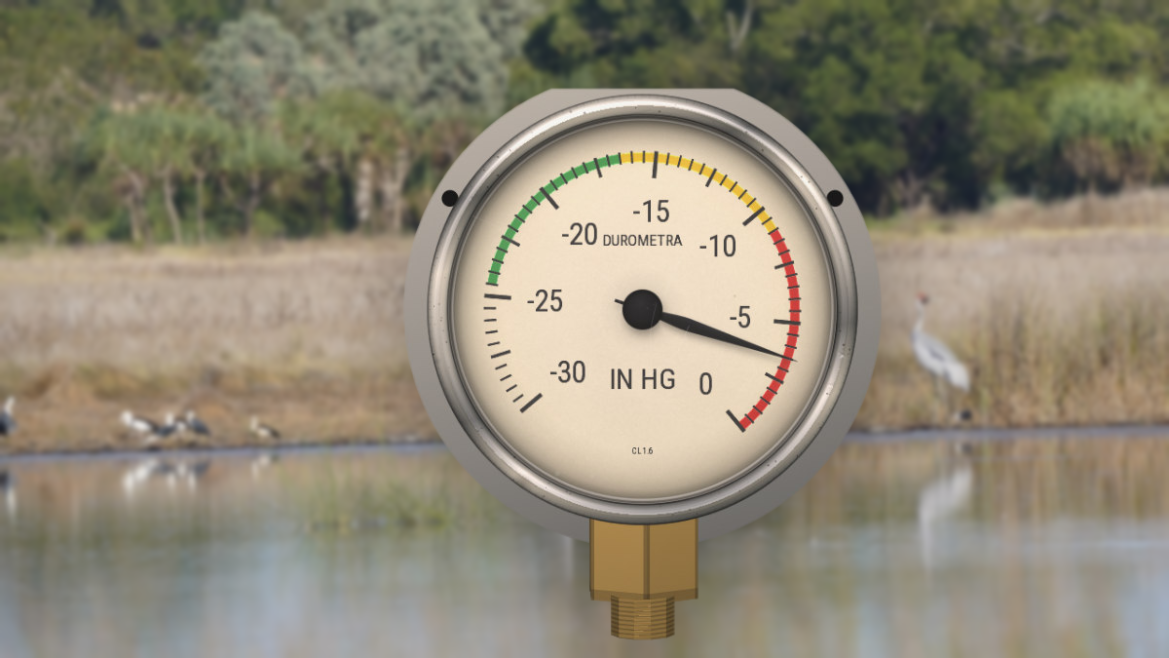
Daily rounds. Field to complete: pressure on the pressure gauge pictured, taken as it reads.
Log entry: -3.5 inHg
